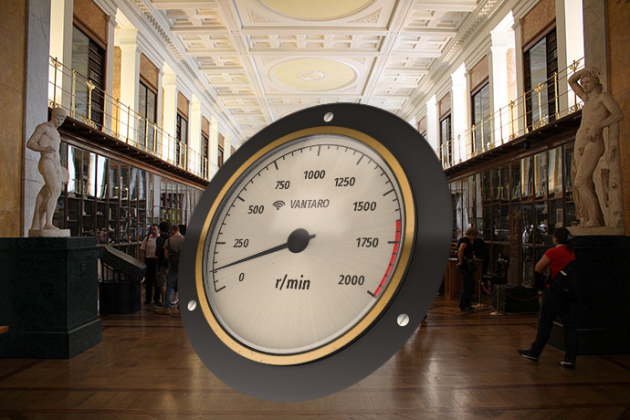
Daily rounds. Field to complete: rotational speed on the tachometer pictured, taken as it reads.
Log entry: 100 rpm
